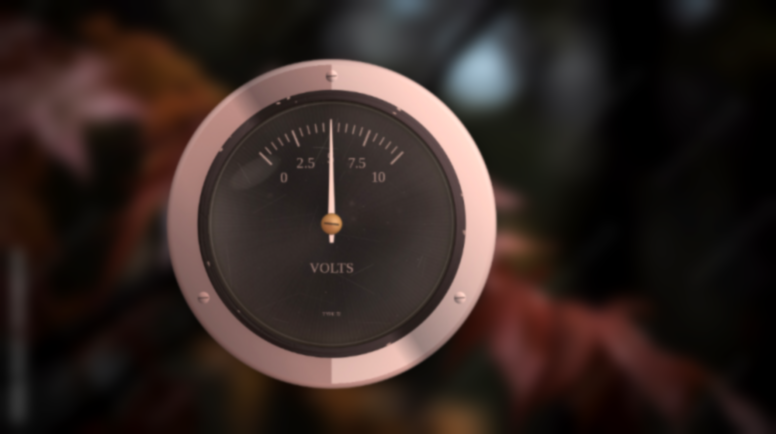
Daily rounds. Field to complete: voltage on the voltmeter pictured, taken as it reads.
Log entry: 5 V
